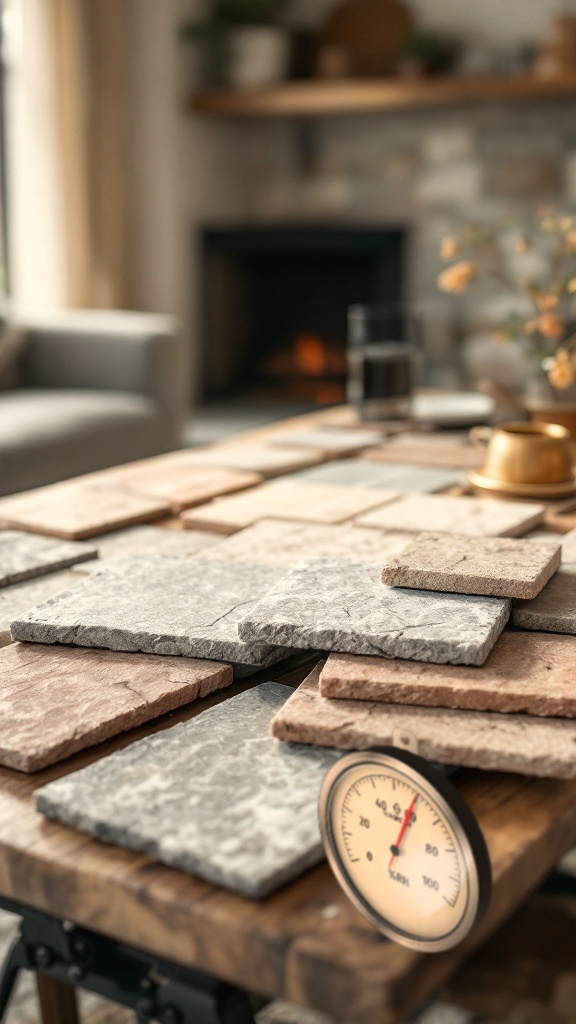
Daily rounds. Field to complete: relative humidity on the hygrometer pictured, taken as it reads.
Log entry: 60 %
